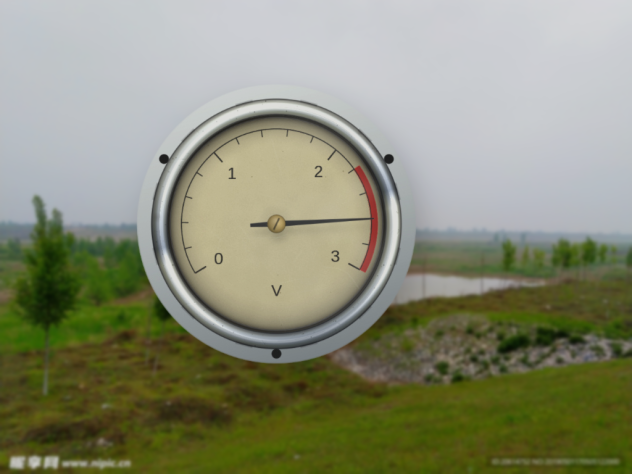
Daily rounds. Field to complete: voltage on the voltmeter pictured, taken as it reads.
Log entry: 2.6 V
